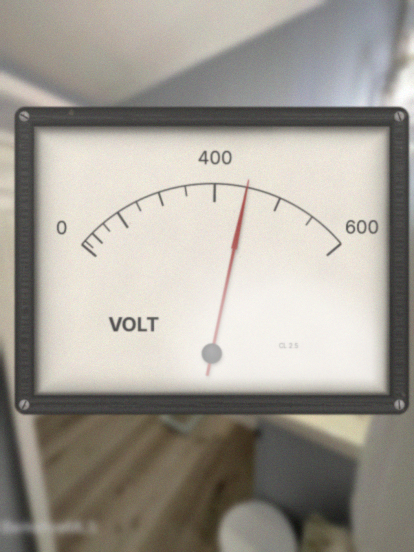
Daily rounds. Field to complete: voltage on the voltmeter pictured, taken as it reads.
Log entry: 450 V
